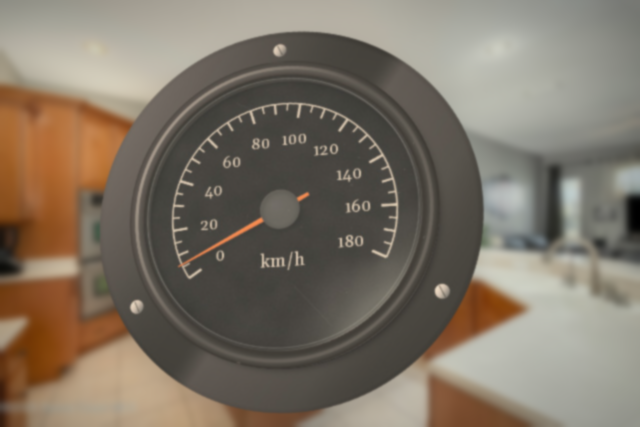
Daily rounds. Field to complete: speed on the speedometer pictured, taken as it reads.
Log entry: 5 km/h
